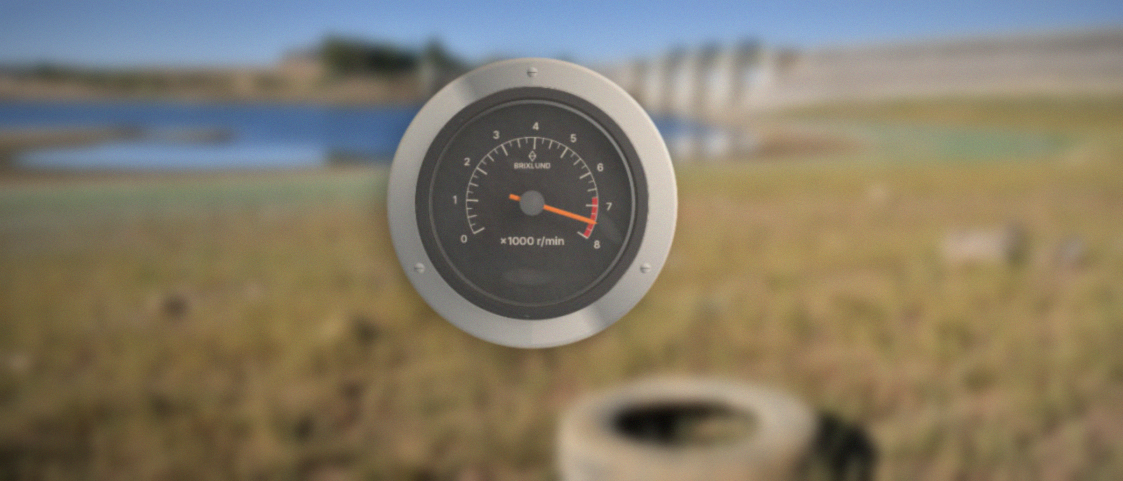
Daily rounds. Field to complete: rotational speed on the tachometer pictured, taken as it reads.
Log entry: 7500 rpm
